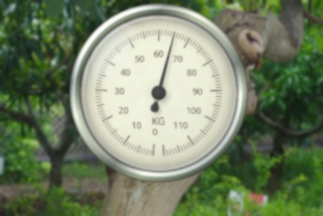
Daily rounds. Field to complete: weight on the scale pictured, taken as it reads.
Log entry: 65 kg
